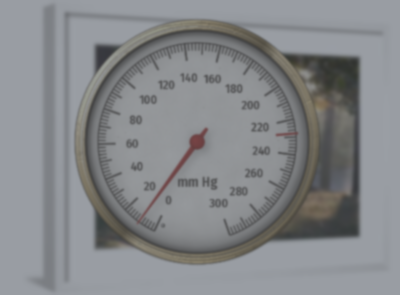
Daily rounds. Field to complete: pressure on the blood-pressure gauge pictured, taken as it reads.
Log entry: 10 mmHg
